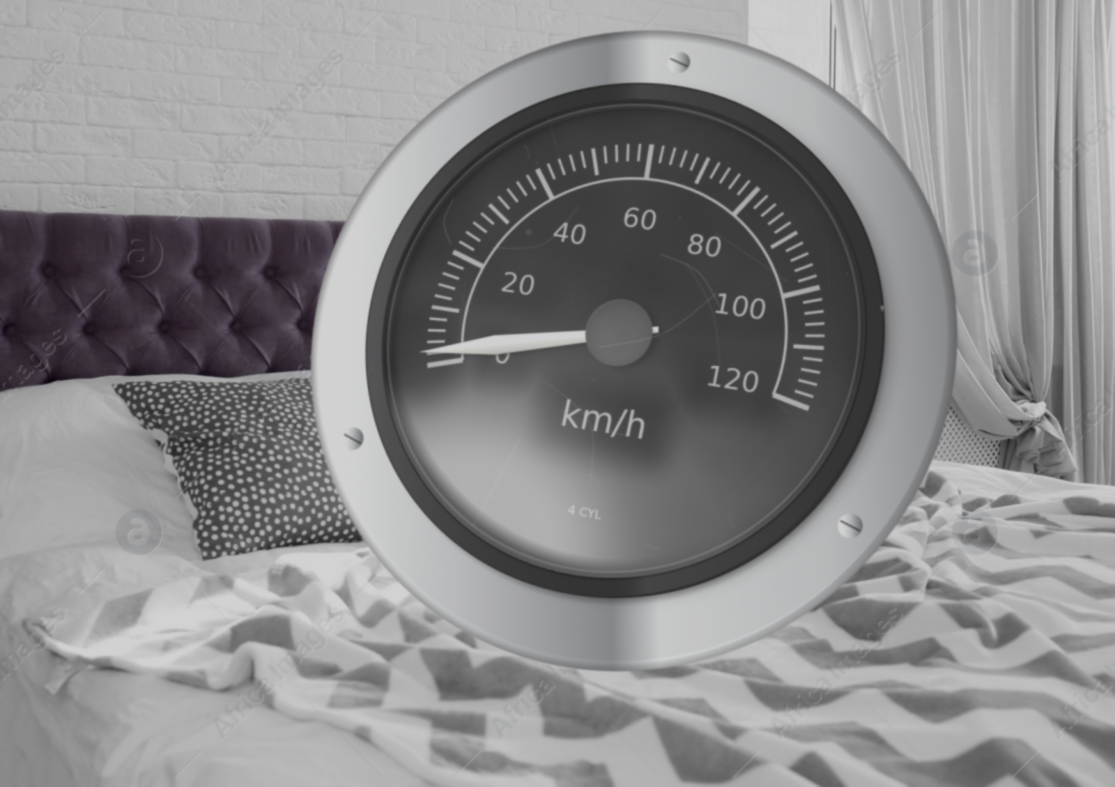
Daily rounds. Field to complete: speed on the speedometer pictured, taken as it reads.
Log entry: 2 km/h
